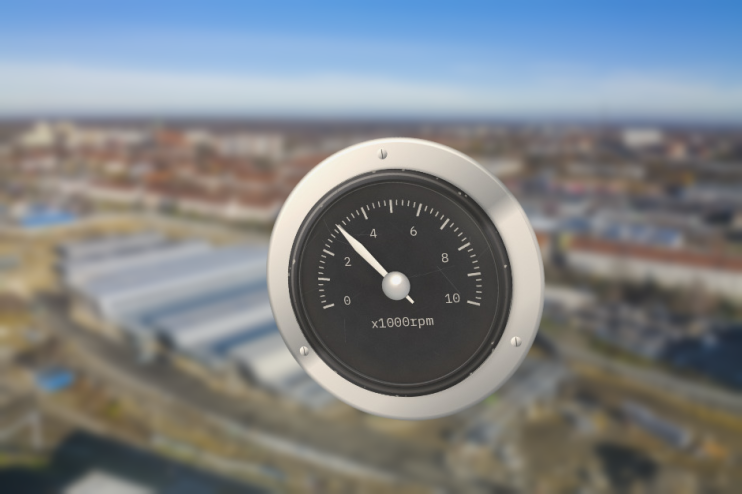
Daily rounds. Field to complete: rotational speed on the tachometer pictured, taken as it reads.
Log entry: 3000 rpm
